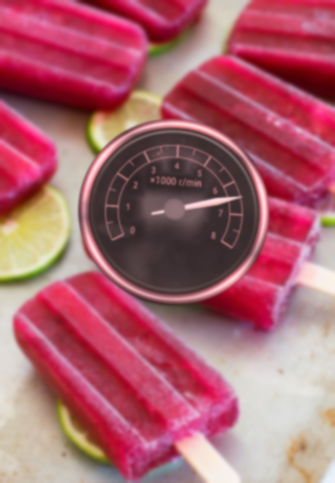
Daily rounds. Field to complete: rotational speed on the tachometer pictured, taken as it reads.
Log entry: 6500 rpm
